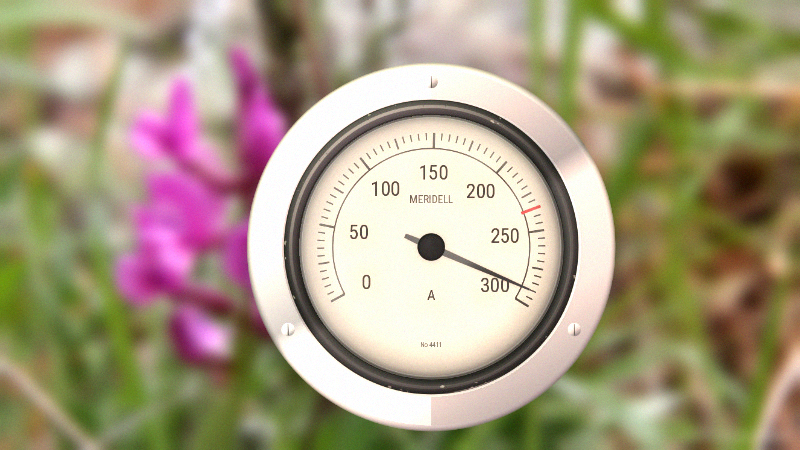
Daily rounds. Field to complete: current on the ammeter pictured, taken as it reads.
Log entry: 290 A
